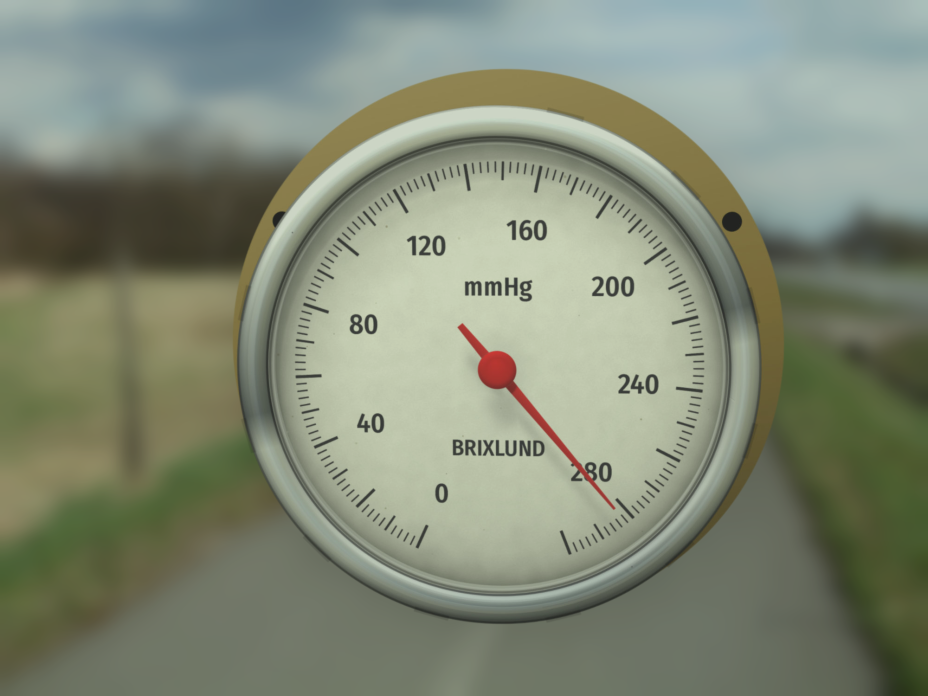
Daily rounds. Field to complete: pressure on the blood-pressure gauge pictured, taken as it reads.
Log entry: 282 mmHg
